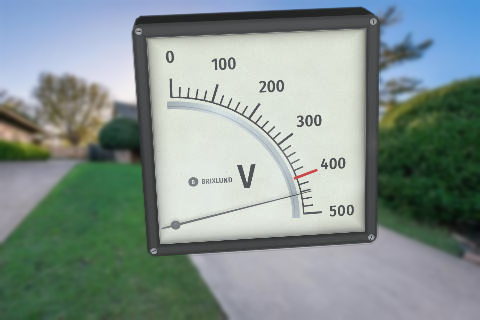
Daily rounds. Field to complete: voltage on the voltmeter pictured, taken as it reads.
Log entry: 440 V
